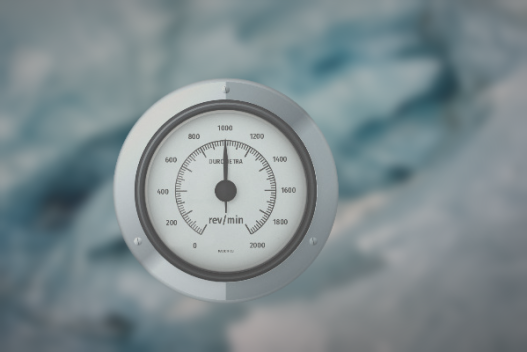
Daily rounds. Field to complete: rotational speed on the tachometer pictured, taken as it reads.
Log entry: 1000 rpm
